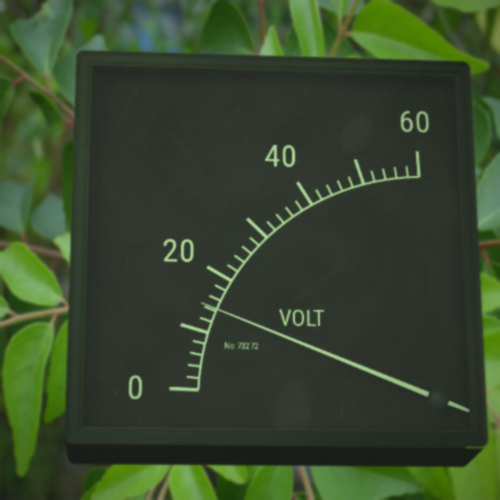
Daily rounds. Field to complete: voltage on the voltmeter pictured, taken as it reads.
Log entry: 14 V
